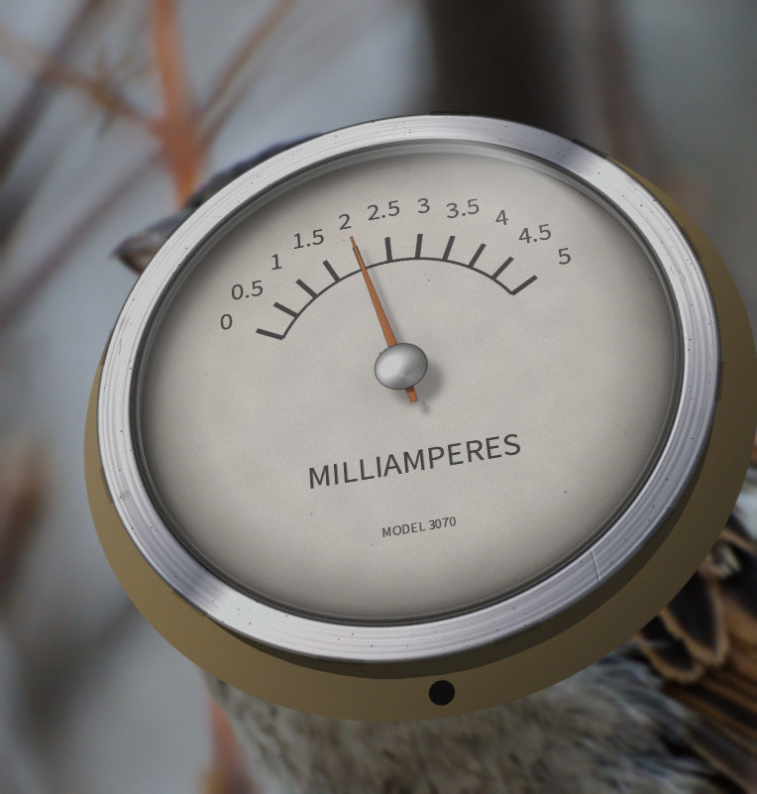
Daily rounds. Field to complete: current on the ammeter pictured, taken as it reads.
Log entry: 2 mA
